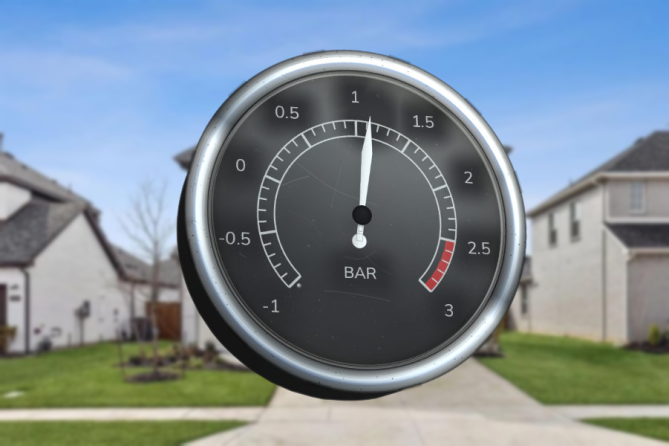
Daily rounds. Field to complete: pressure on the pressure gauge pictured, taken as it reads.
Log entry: 1.1 bar
